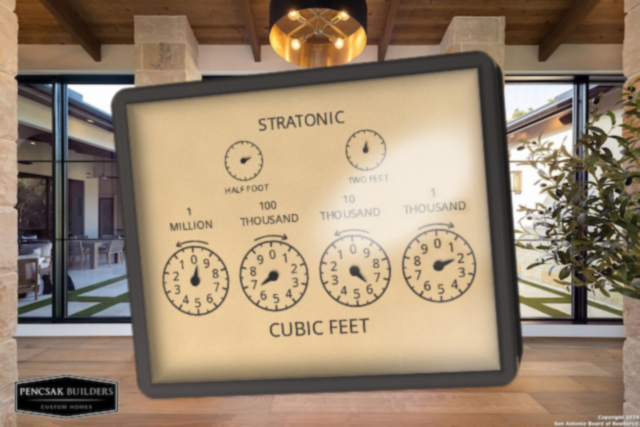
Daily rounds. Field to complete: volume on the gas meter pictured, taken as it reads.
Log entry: 966200 ft³
